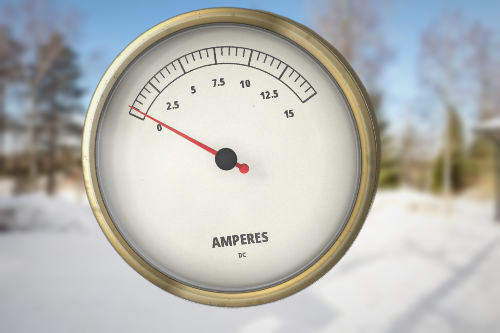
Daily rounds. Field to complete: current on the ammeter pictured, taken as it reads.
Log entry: 0.5 A
